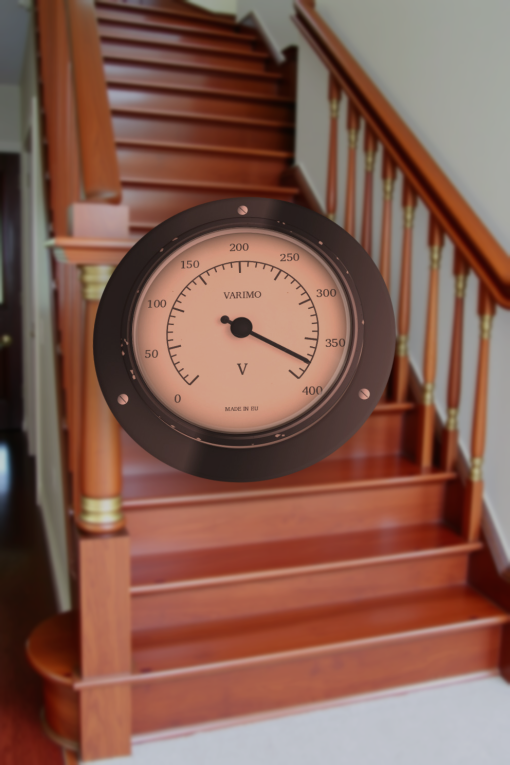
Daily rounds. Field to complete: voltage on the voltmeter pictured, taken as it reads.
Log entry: 380 V
